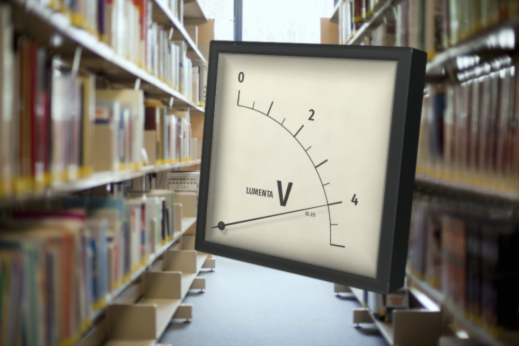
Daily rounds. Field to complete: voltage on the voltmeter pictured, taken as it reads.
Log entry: 4 V
